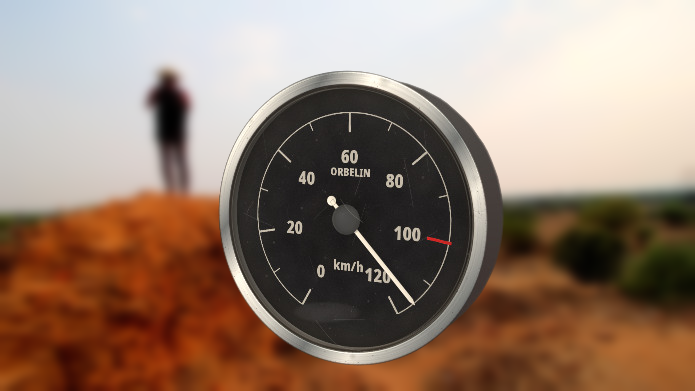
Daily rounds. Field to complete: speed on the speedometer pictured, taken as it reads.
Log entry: 115 km/h
